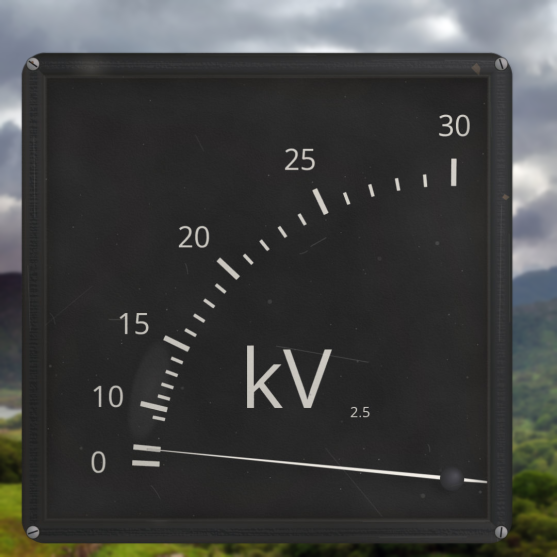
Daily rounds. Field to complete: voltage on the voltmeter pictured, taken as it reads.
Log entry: 5 kV
